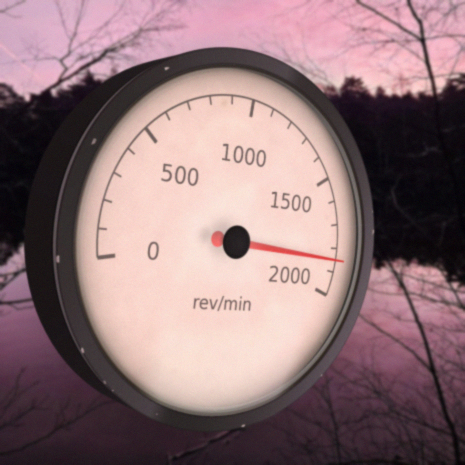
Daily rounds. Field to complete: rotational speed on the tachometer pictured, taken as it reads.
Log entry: 1850 rpm
